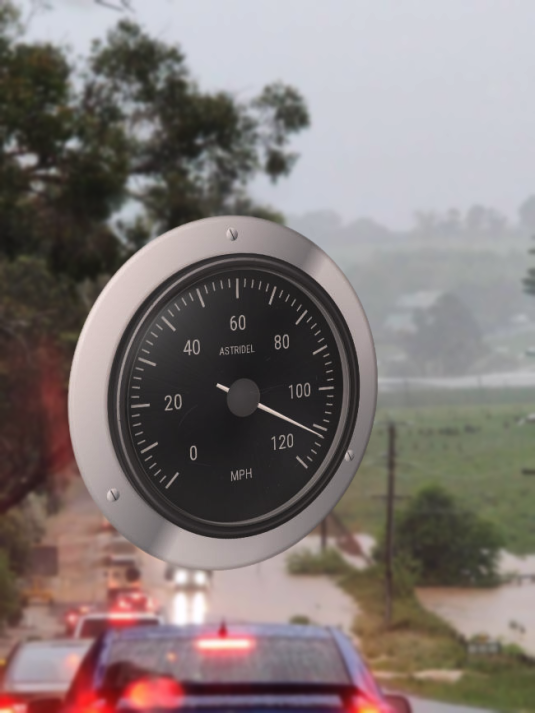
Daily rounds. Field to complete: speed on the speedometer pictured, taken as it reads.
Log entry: 112 mph
